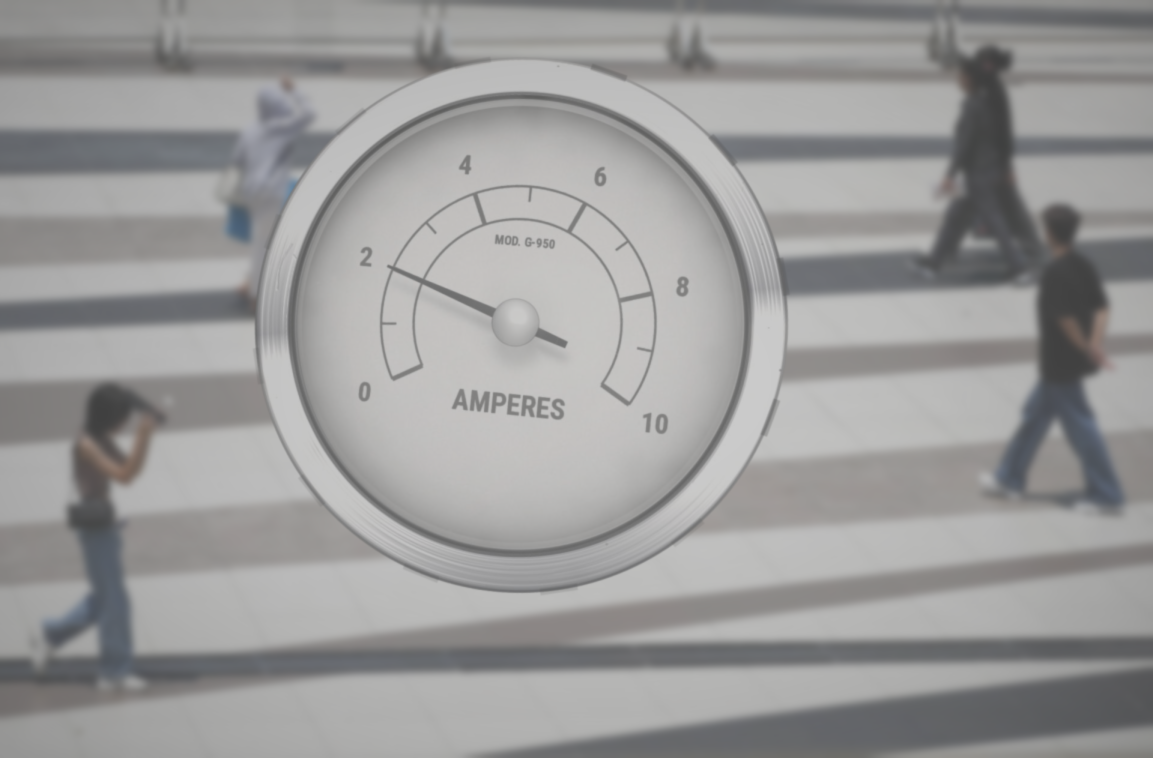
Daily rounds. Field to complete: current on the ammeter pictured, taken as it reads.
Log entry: 2 A
